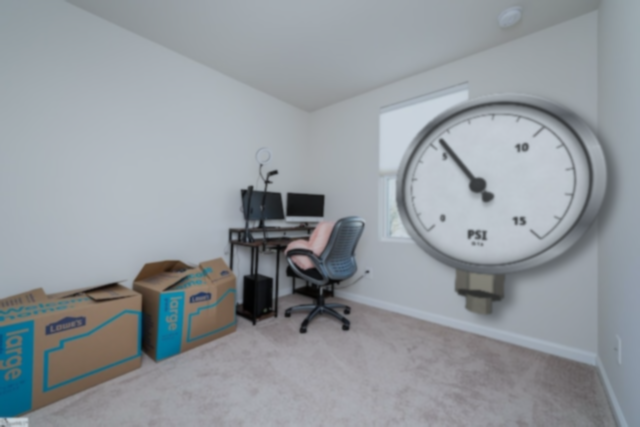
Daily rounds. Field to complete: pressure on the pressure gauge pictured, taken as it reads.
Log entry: 5.5 psi
